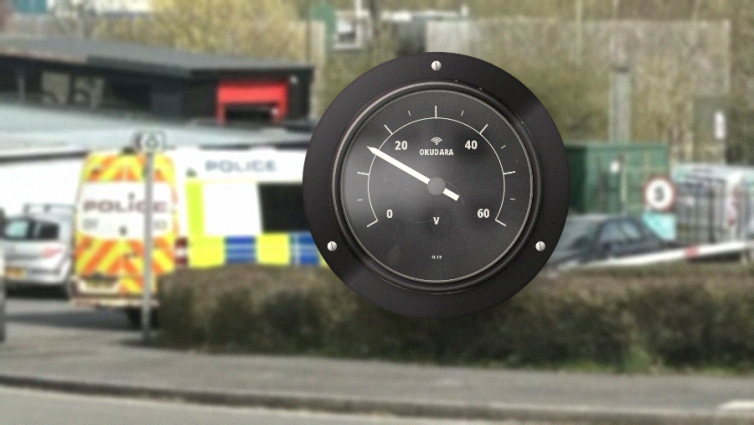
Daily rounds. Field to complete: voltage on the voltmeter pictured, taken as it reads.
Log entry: 15 V
